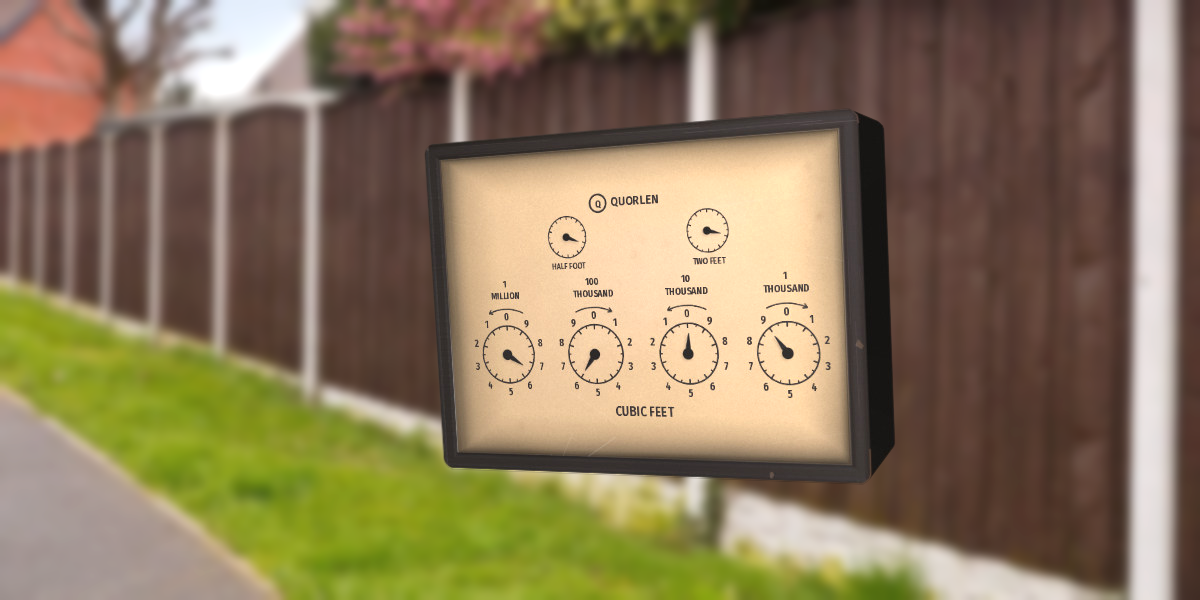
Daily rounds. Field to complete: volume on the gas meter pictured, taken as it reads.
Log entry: 659900 ft³
